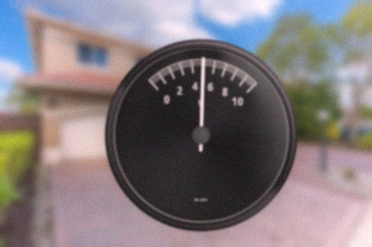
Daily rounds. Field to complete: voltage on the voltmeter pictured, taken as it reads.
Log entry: 5 V
